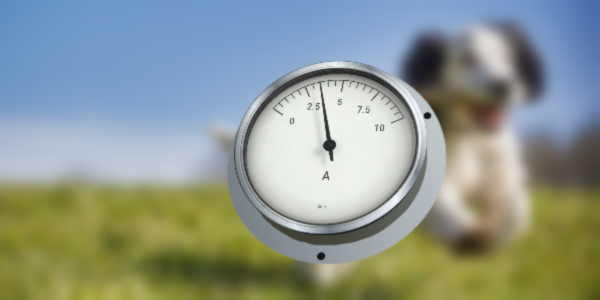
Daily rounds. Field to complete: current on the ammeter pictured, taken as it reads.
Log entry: 3.5 A
